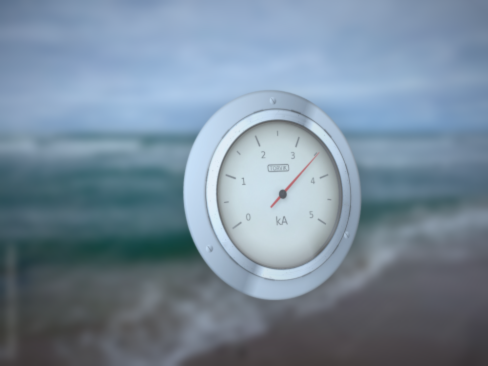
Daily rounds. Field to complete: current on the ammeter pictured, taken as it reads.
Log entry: 3.5 kA
